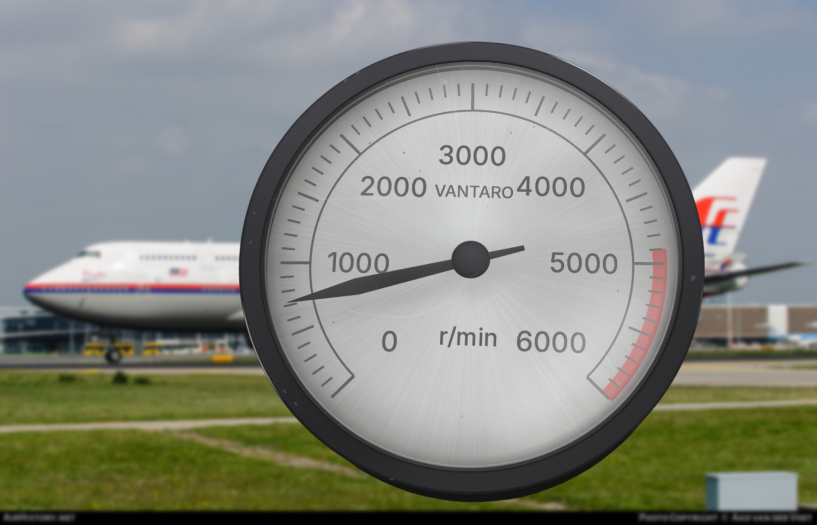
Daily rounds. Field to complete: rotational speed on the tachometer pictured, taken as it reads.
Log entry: 700 rpm
